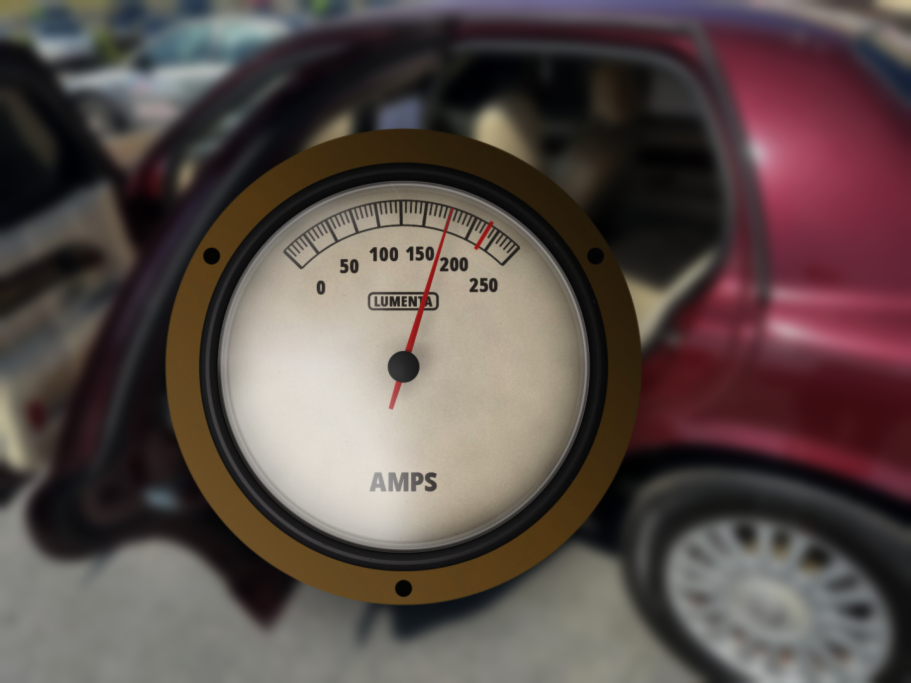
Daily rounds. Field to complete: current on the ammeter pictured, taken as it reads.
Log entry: 175 A
